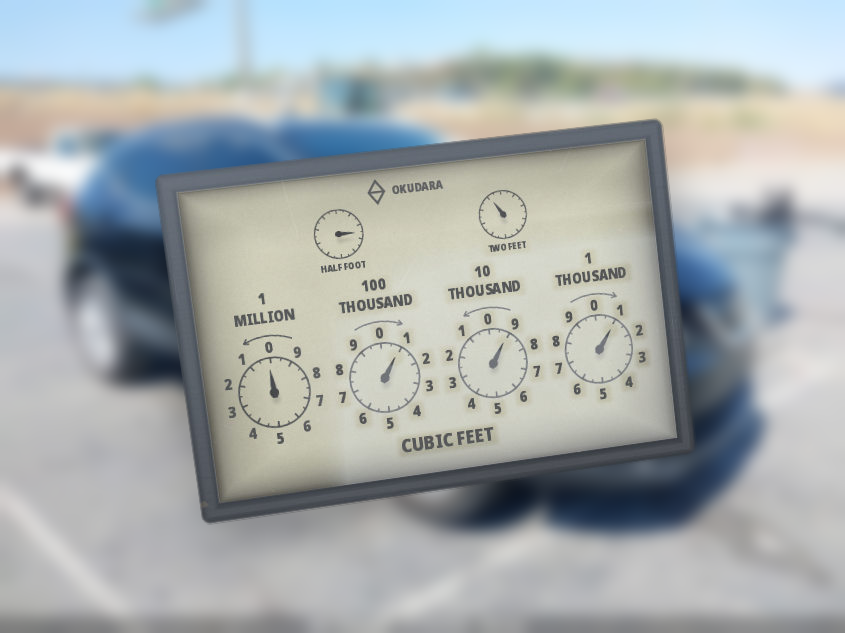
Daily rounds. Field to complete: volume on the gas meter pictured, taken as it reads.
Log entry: 9100 ft³
